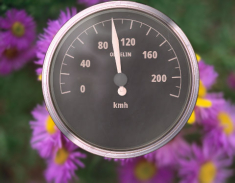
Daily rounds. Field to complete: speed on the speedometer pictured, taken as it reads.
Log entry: 100 km/h
